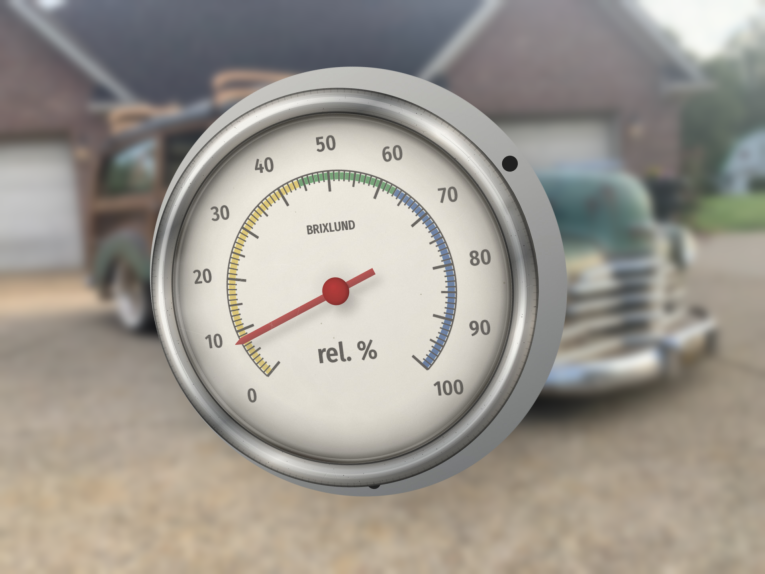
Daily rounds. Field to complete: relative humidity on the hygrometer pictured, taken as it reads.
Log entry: 8 %
